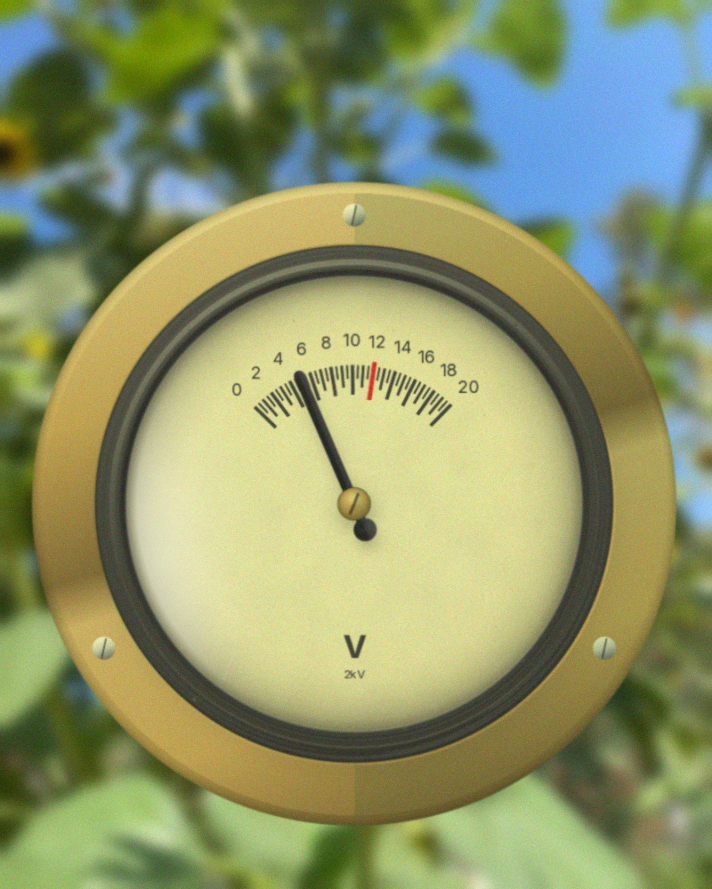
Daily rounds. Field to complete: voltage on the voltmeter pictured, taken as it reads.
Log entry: 5 V
